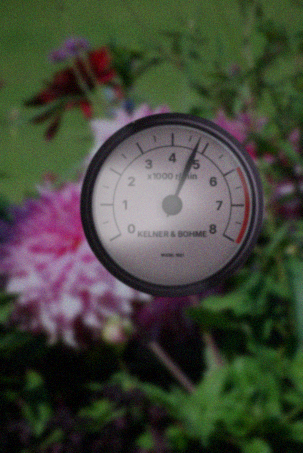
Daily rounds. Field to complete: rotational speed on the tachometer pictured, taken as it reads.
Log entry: 4750 rpm
